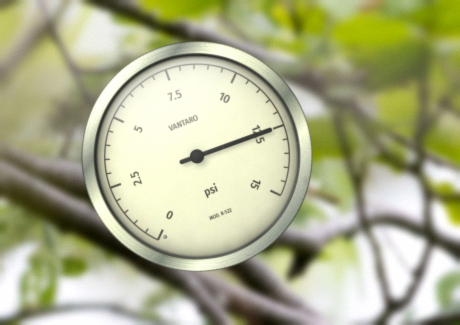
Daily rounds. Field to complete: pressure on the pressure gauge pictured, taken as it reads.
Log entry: 12.5 psi
